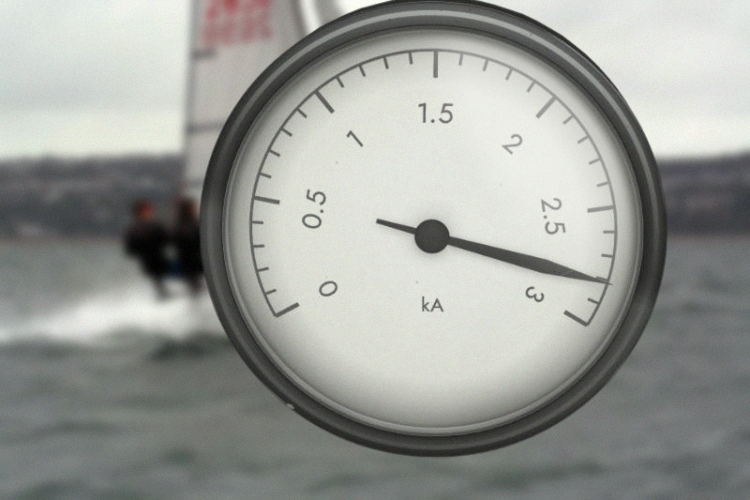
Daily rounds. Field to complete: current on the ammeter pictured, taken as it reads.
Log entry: 2.8 kA
